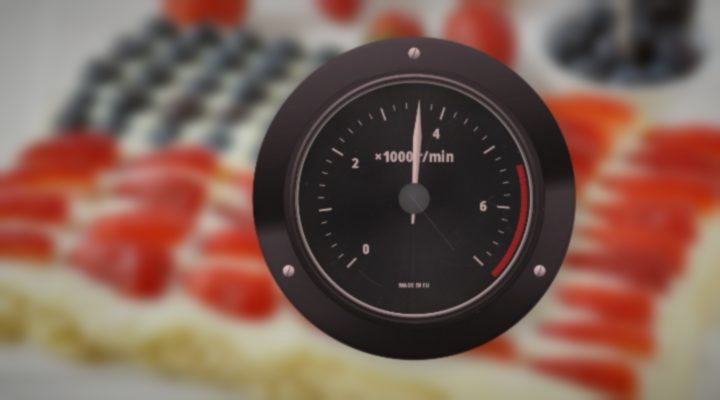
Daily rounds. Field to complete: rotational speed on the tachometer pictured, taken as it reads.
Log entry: 3600 rpm
